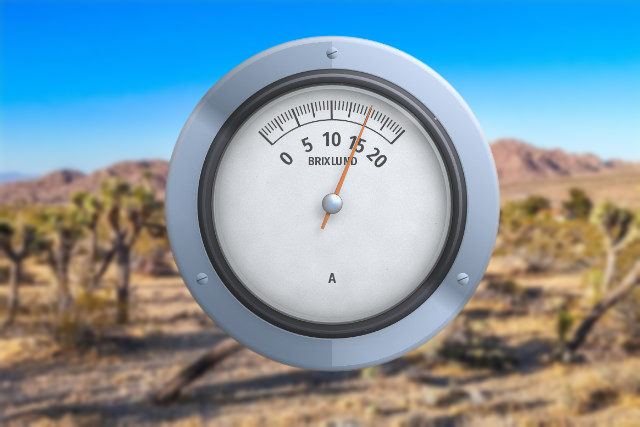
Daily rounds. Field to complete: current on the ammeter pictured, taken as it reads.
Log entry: 15 A
